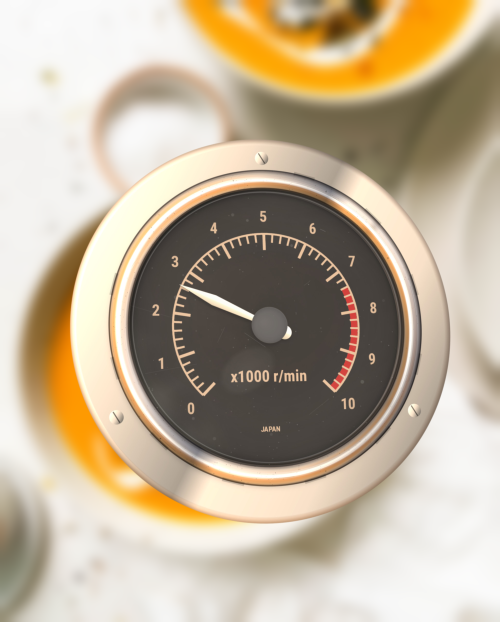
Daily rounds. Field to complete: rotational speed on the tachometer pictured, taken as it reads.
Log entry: 2600 rpm
